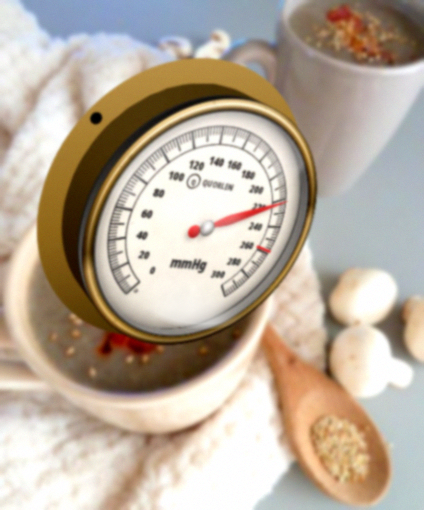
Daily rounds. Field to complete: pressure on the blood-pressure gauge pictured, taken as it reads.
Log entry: 220 mmHg
